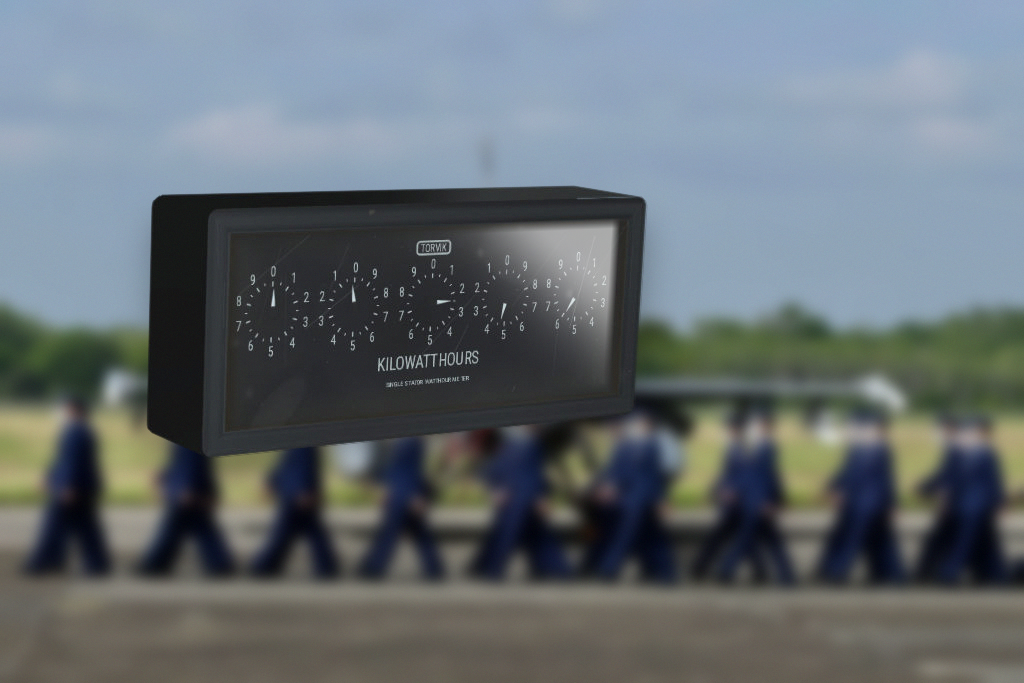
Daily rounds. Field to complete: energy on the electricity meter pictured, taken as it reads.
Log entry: 246 kWh
